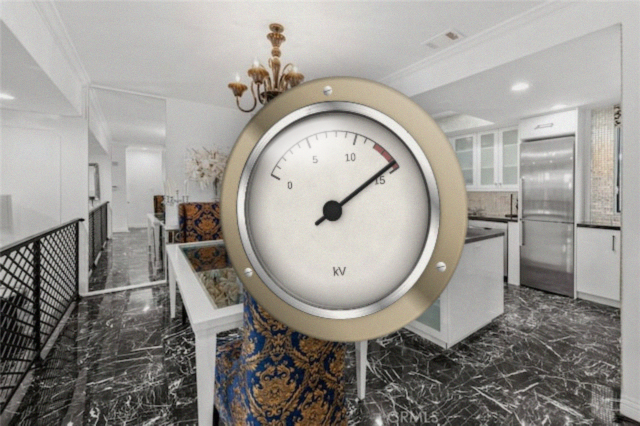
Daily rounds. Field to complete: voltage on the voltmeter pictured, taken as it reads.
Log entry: 14.5 kV
